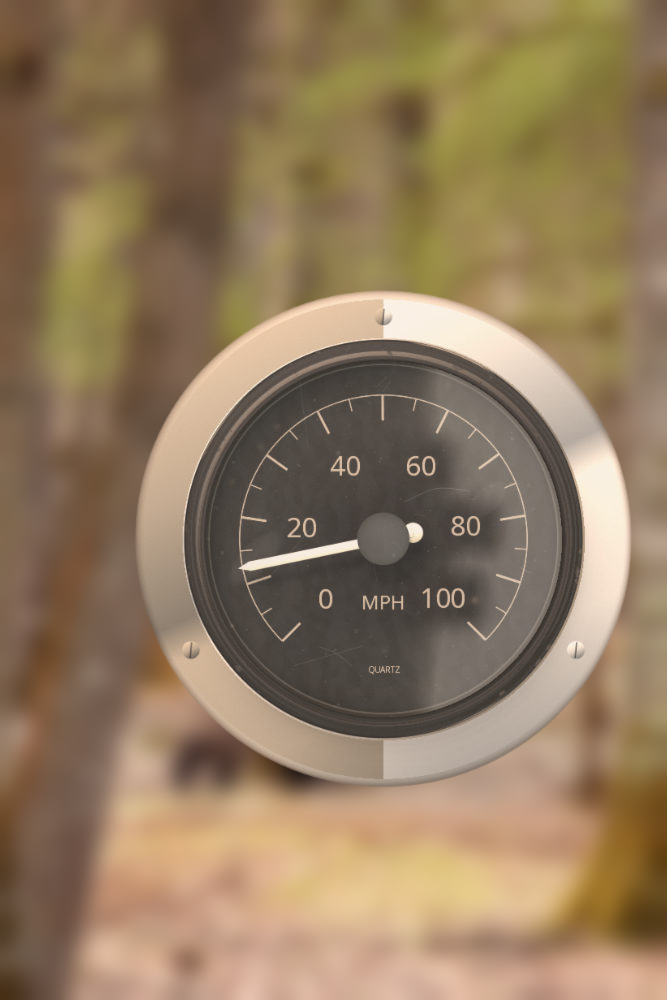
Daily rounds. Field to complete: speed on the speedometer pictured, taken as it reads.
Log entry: 12.5 mph
